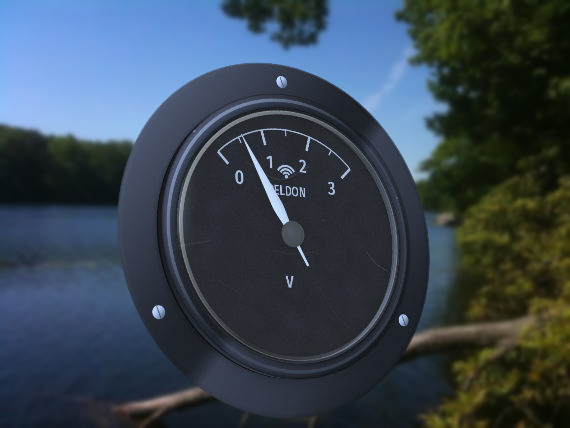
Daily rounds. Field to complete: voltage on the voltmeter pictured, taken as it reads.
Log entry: 0.5 V
